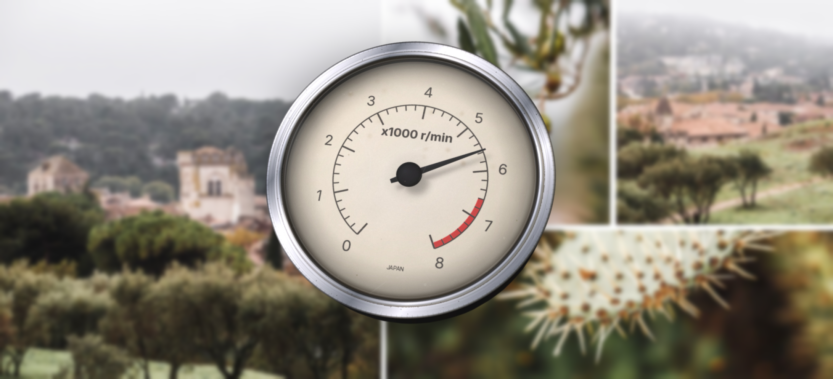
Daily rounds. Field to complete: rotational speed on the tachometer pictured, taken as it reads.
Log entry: 5600 rpm
